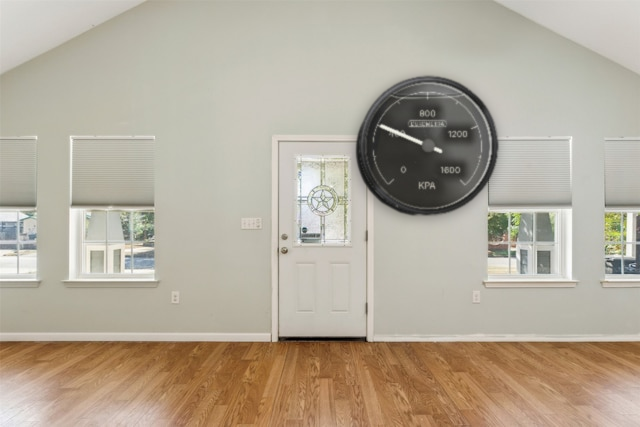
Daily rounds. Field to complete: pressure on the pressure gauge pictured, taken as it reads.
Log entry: 400 kPa
